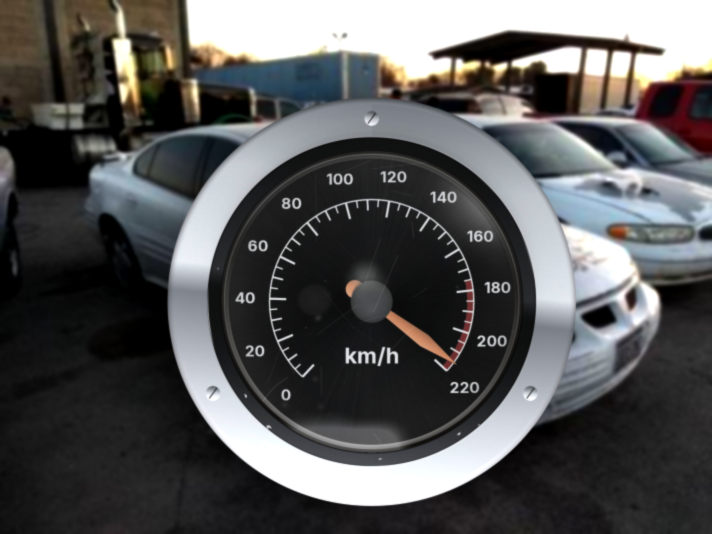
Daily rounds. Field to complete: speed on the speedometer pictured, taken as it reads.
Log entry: 215 km/h
